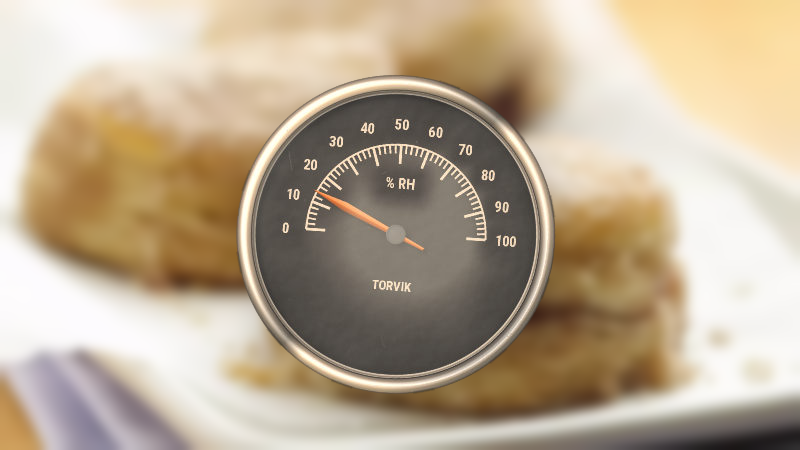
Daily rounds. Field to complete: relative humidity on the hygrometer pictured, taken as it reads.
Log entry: 14 %
